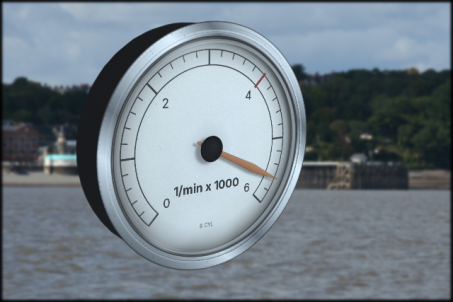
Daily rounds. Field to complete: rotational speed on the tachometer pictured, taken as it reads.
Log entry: 5600 rpm
